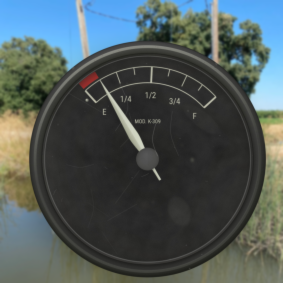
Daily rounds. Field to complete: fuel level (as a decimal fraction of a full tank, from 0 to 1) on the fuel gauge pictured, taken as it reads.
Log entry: 0.125
